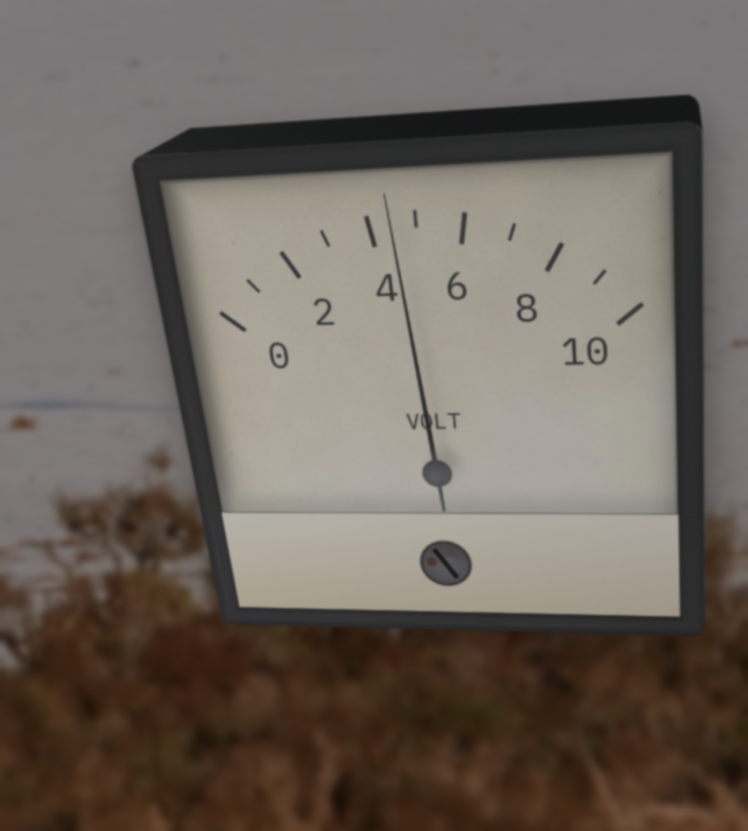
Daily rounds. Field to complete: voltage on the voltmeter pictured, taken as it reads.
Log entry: 4.5 V
